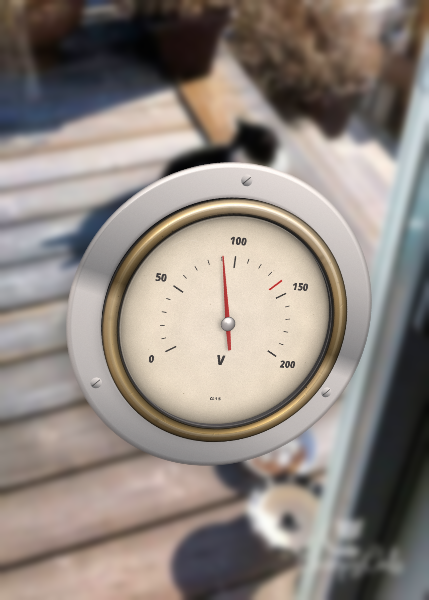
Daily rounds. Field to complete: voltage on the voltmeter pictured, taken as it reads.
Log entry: 90 V
